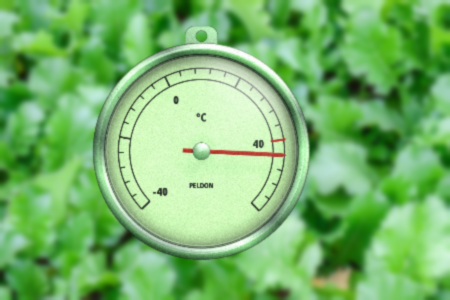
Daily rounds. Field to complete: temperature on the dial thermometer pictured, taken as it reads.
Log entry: 44 °C
